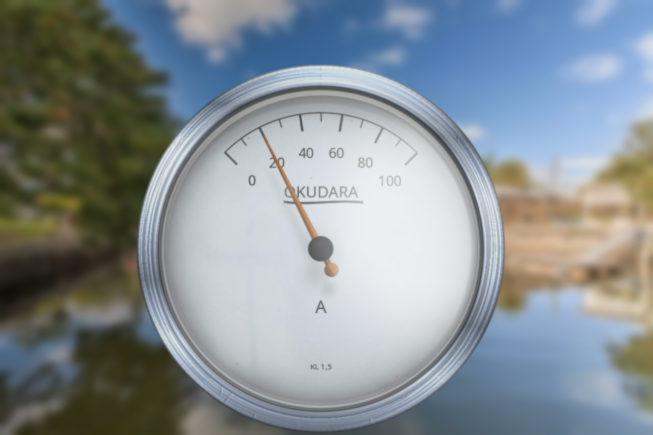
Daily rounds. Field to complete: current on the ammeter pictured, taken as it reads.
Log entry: 20 A
